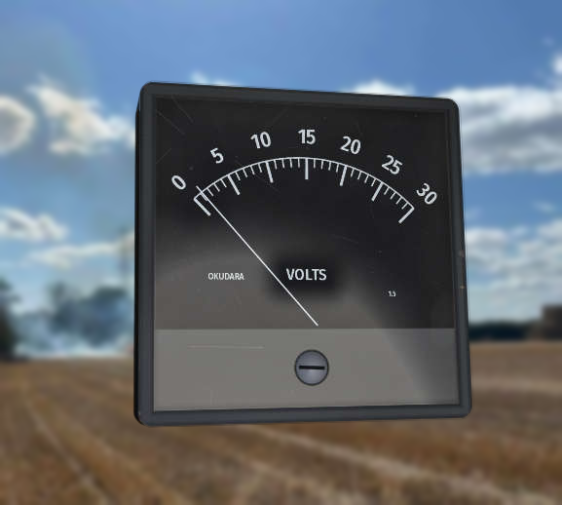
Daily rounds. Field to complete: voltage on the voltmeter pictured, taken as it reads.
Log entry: 1 V
